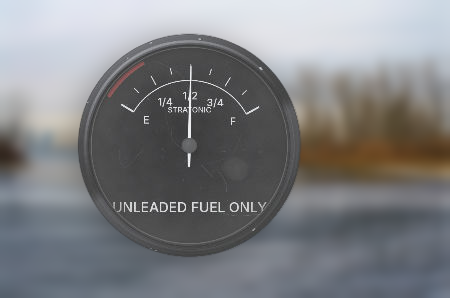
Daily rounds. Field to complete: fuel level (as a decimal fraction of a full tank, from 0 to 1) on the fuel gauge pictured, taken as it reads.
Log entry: 0.5
